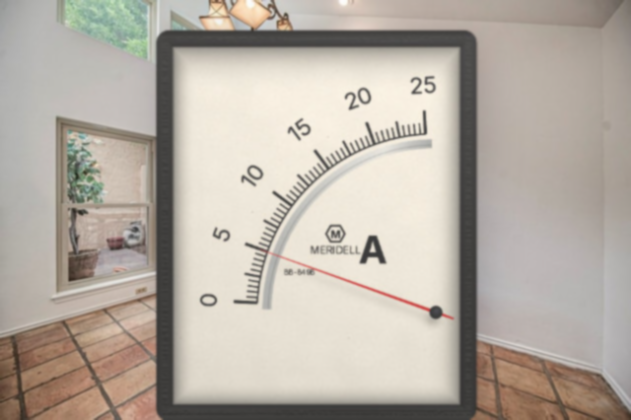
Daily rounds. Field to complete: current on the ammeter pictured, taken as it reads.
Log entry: 5 A
